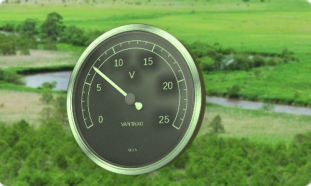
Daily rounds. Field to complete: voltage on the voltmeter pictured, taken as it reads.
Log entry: 7 V
